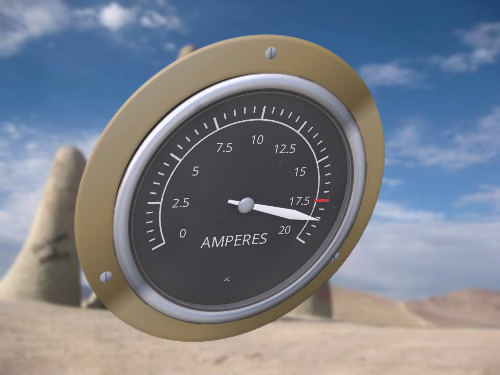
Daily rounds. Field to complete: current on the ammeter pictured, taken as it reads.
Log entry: 18.5 A
